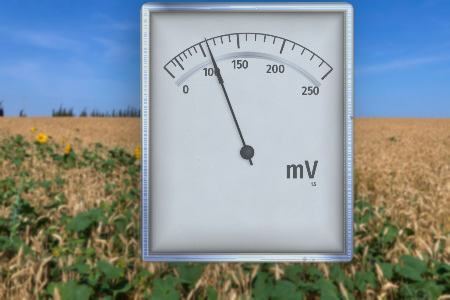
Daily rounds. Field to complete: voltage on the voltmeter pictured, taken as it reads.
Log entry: 110 mV
